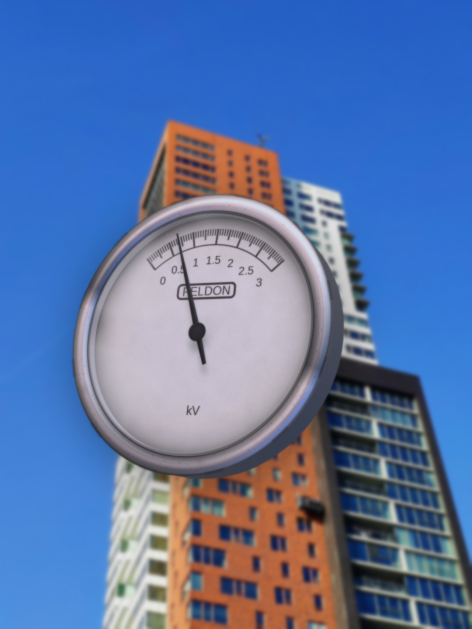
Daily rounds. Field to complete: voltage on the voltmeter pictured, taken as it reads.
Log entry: 0.75 kV
